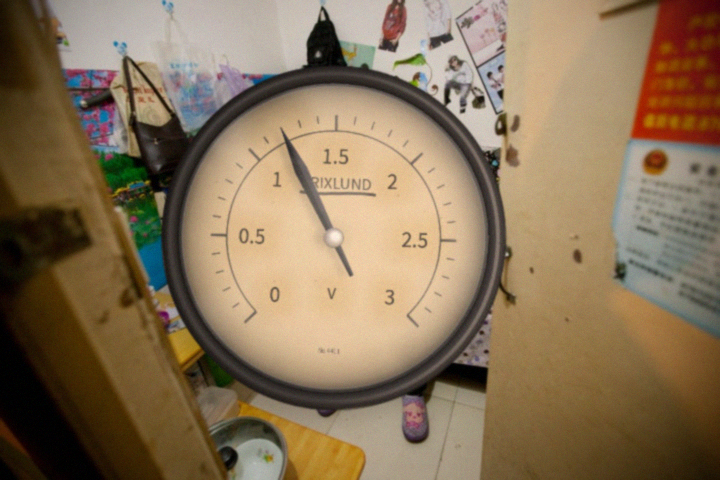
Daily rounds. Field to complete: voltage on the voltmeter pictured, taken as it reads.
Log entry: 1.2 V
